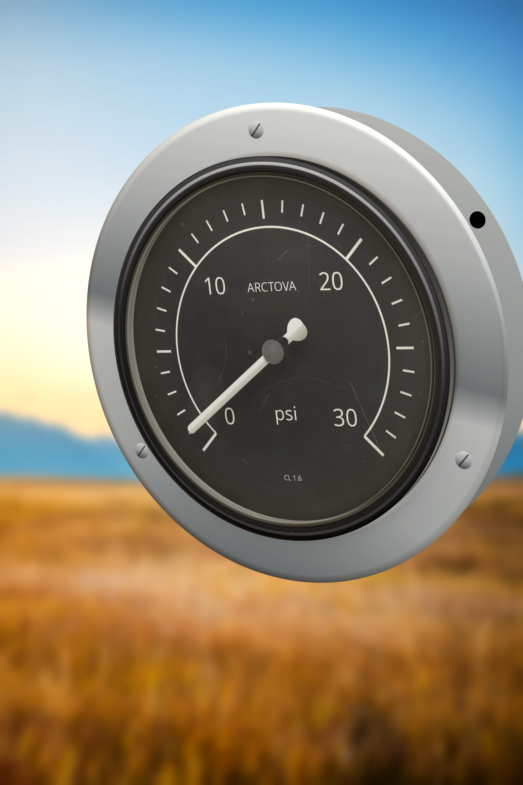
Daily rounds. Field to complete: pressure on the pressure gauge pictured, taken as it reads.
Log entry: 1 psi
